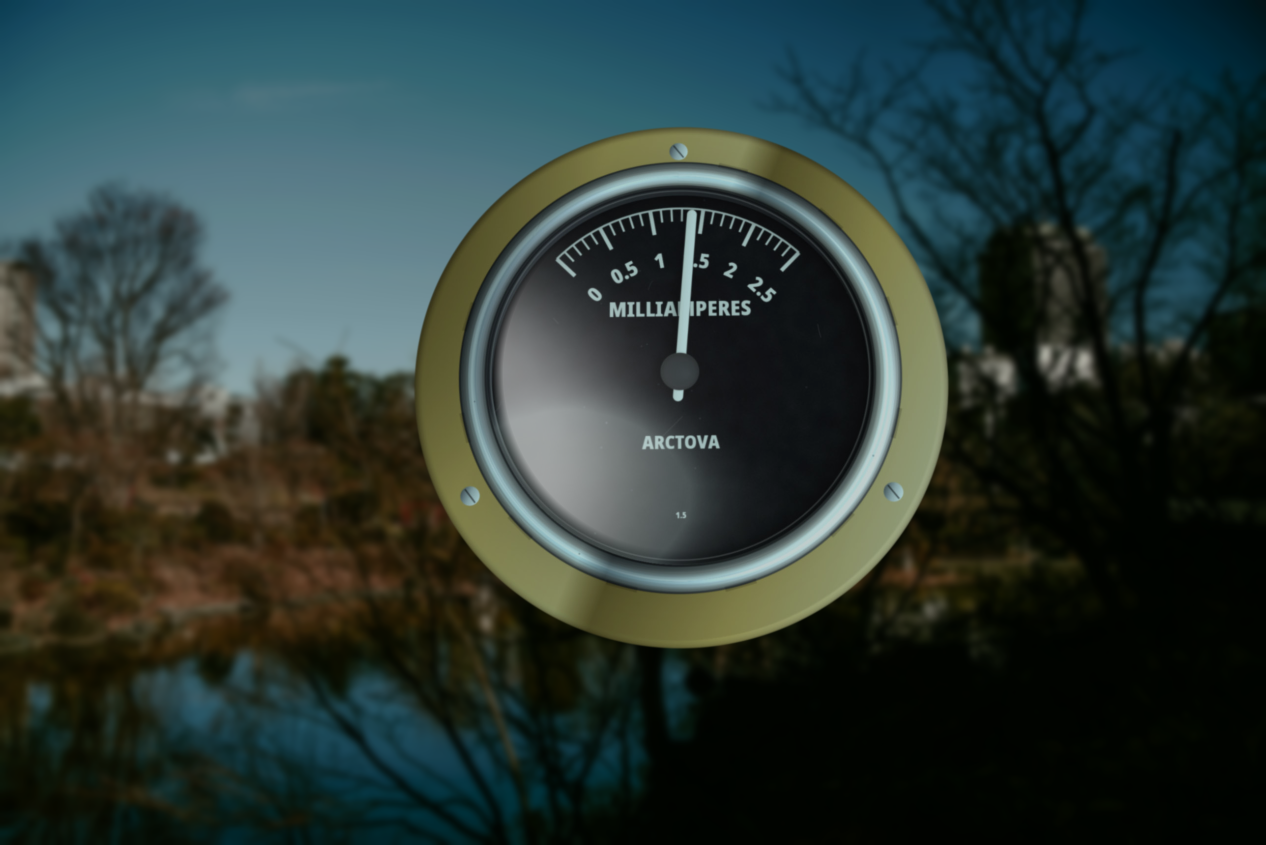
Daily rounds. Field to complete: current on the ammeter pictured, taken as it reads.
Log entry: 1.4 mA
